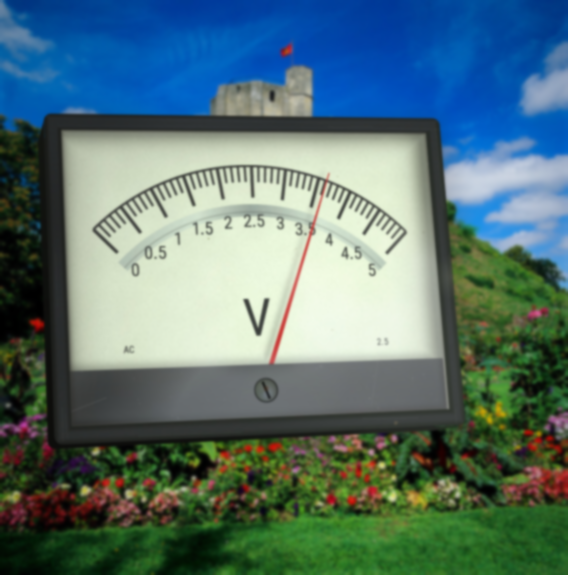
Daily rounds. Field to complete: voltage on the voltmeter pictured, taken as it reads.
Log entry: 3.6 V
